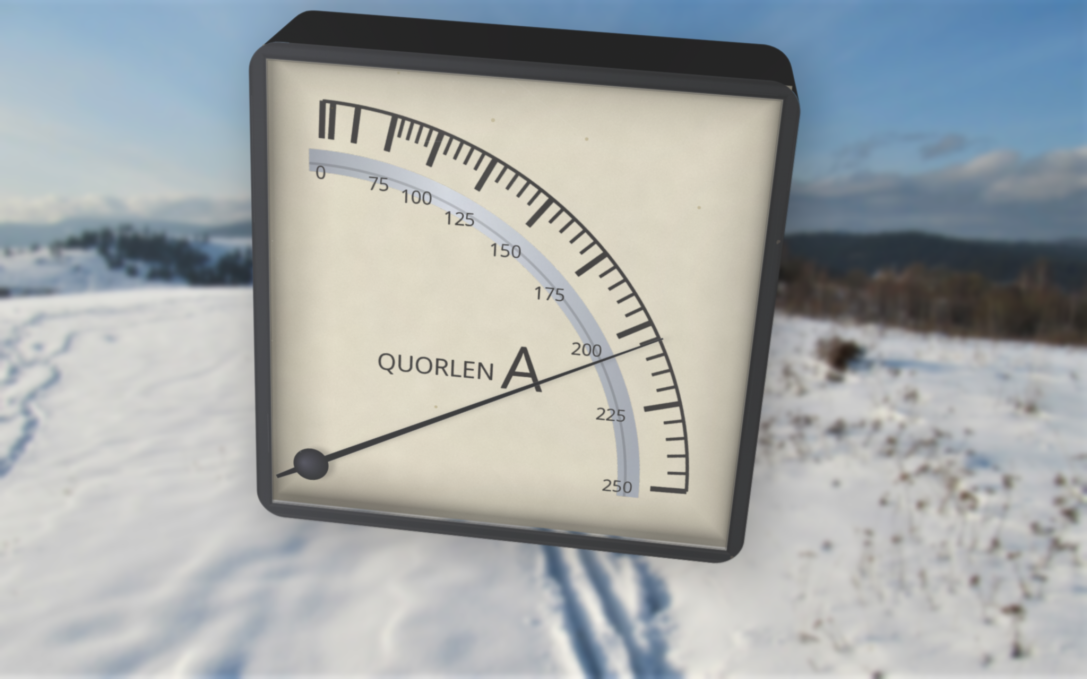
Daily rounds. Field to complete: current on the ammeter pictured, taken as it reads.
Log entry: 205 A
